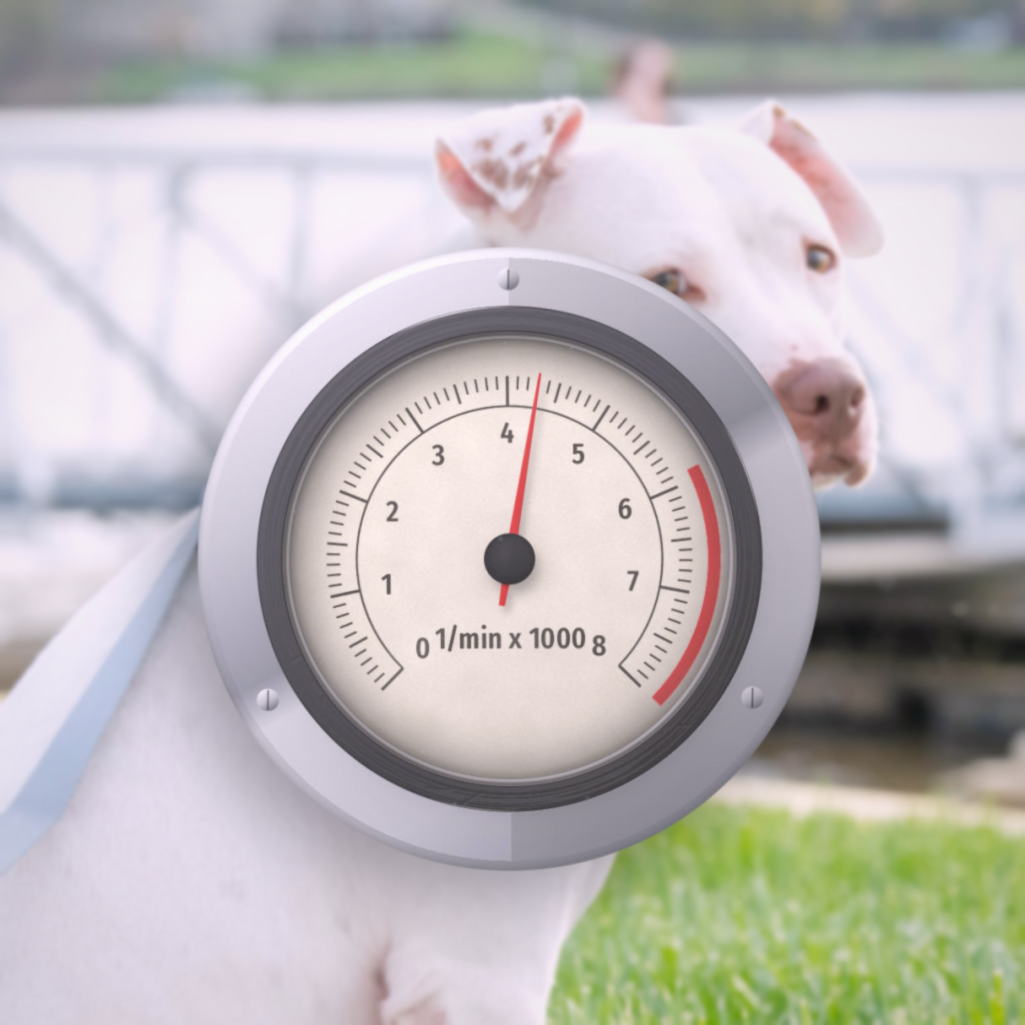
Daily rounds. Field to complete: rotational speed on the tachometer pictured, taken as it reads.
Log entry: 4300 rpm
